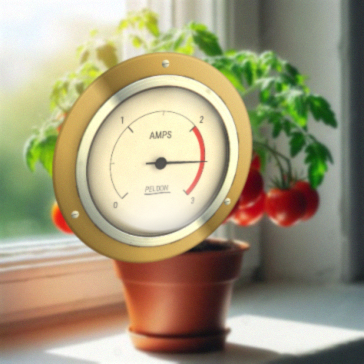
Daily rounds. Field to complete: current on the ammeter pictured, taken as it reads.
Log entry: 2.5 A
